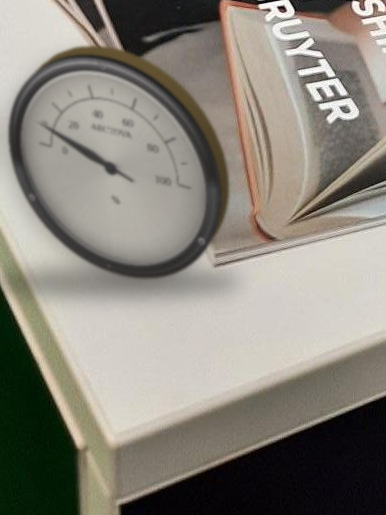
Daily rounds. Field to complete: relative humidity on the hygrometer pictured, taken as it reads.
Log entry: 10 %
